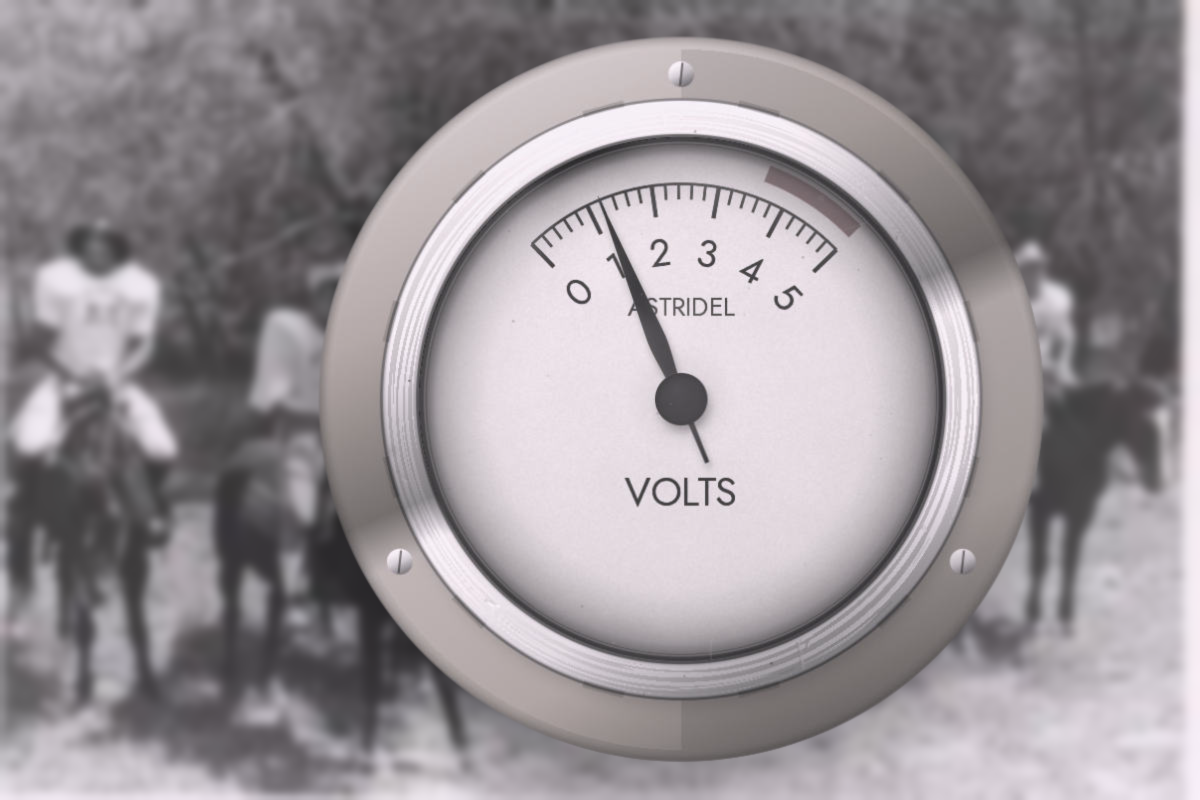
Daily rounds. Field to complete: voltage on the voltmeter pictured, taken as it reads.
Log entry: 1.2 V
